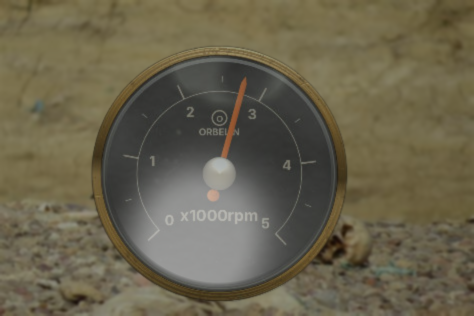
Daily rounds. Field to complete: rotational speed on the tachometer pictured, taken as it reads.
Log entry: 2750 rpm
